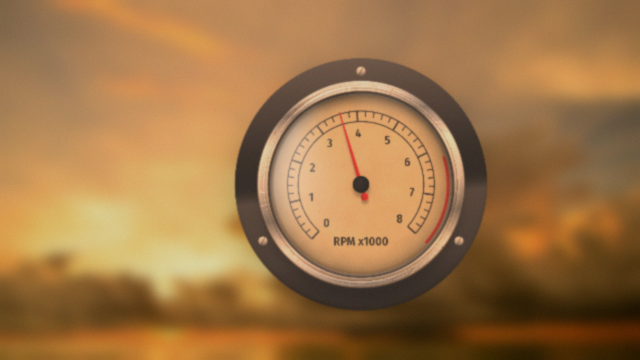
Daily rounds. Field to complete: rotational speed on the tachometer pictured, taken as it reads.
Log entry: 3600 rpm
